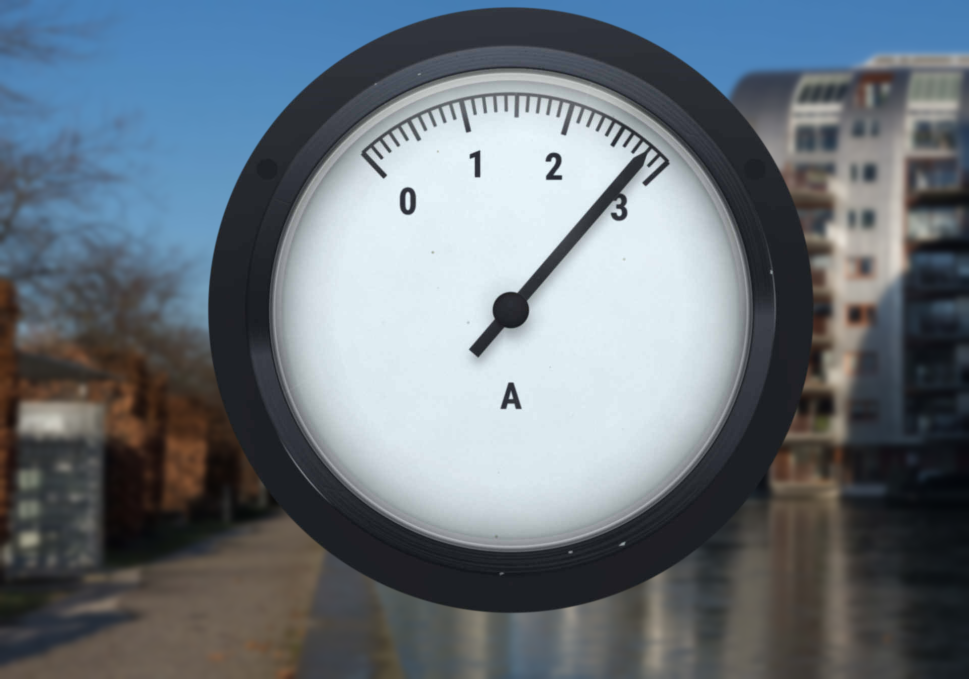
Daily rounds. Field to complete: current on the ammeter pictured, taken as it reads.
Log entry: 2.8 A
